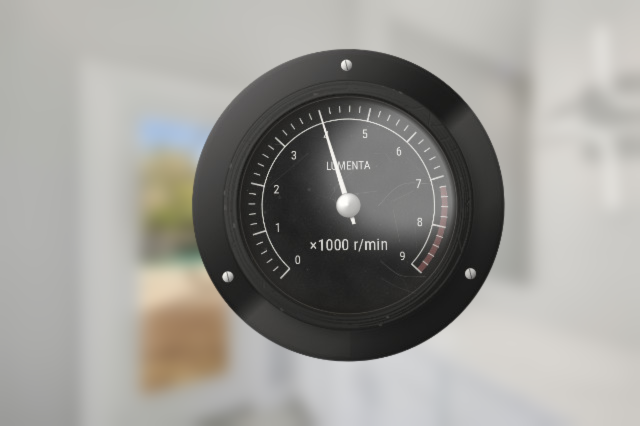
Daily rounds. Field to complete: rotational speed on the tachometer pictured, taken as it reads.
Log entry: 4000 rpm
